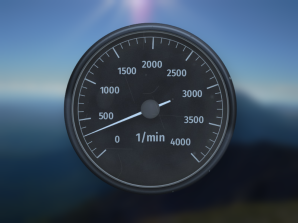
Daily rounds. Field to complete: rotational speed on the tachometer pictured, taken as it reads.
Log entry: 300 rpm
